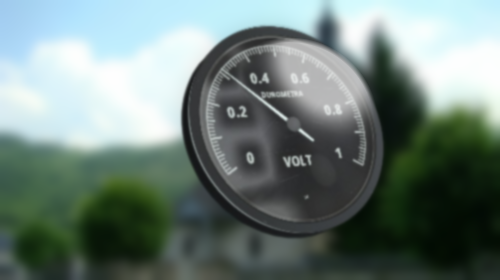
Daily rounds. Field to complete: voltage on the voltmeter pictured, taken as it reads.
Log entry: 0.3 V
